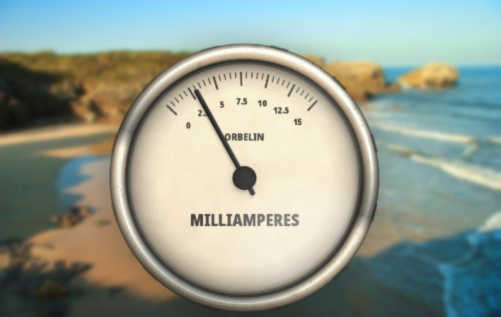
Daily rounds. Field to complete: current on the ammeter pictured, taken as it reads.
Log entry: 3 mA
